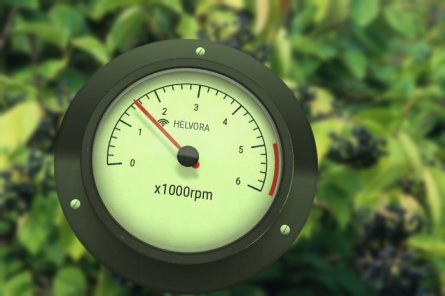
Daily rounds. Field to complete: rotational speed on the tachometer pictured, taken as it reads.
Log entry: 1500 rpm
